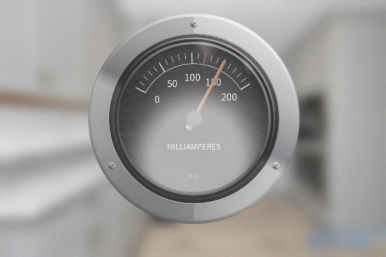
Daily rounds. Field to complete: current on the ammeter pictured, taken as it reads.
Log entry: 150 mA
